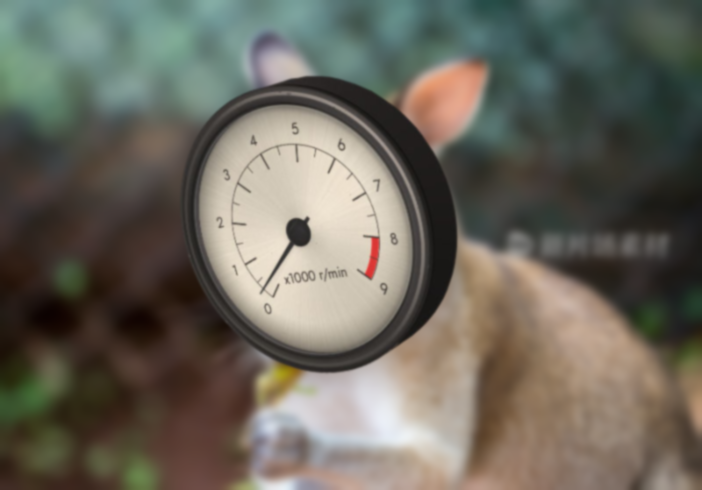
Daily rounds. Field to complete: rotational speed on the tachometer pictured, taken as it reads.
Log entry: 250 rpm
